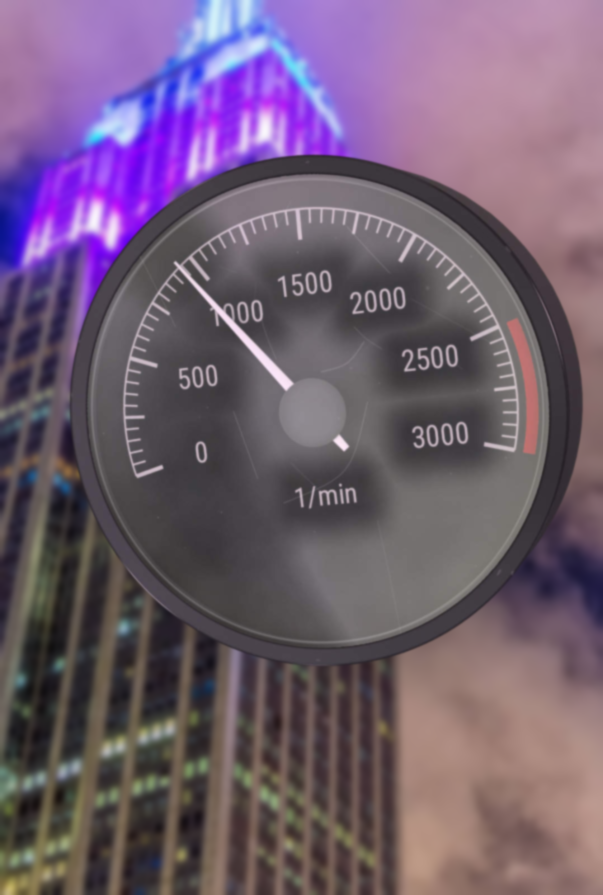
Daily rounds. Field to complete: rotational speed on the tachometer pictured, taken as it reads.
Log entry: 950 rpm
